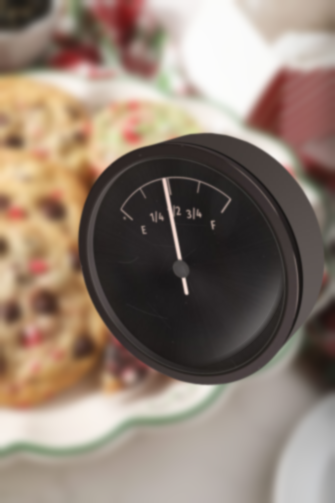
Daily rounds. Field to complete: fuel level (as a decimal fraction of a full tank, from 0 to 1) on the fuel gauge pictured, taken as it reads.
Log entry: 0.5
